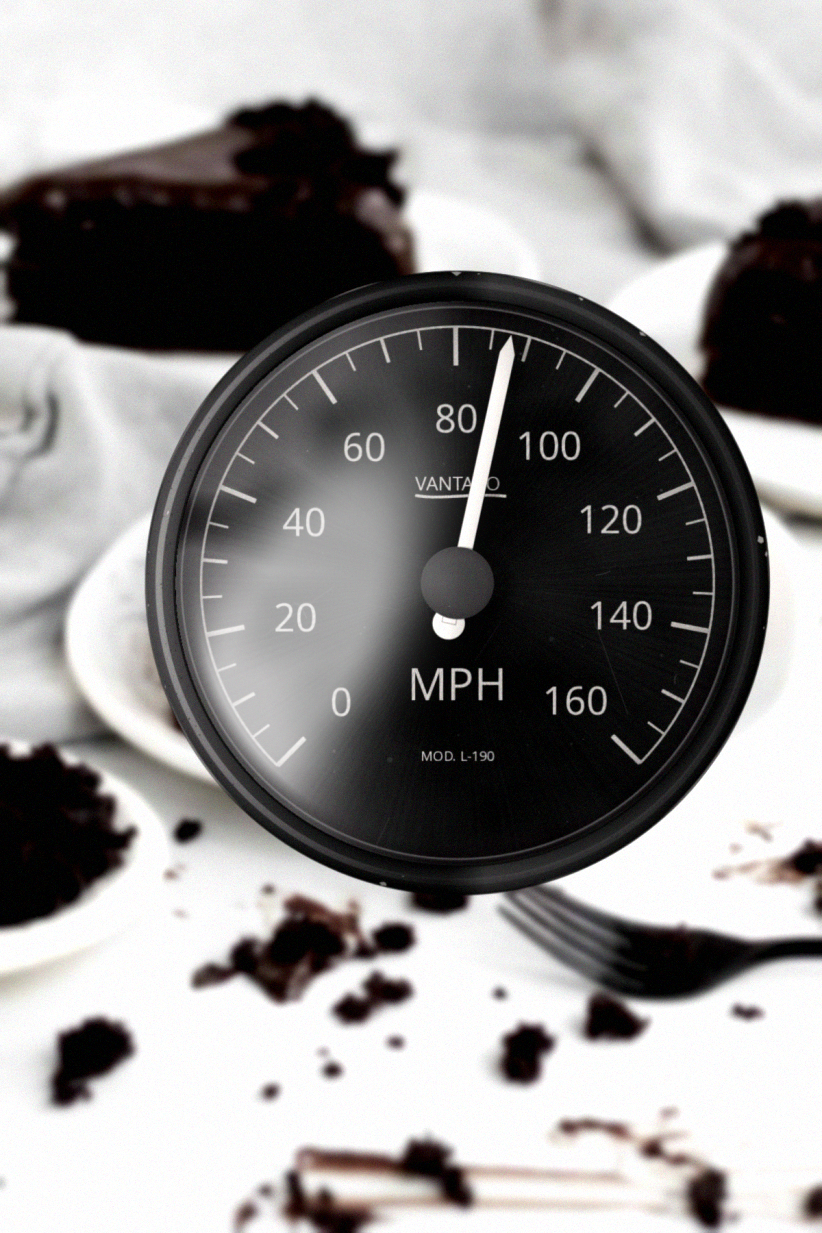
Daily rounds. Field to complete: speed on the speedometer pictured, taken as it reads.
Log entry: 87.5 mph
